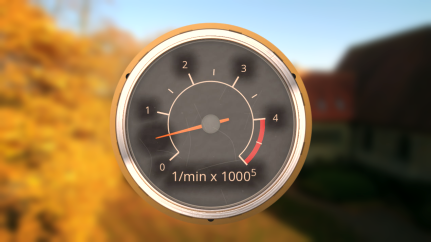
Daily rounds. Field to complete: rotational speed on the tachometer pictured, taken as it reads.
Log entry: 500 rpm
